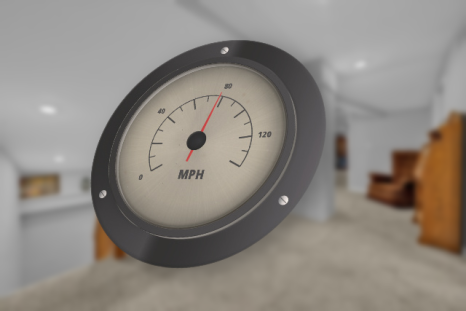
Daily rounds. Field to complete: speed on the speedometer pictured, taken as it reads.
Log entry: 80 mph
